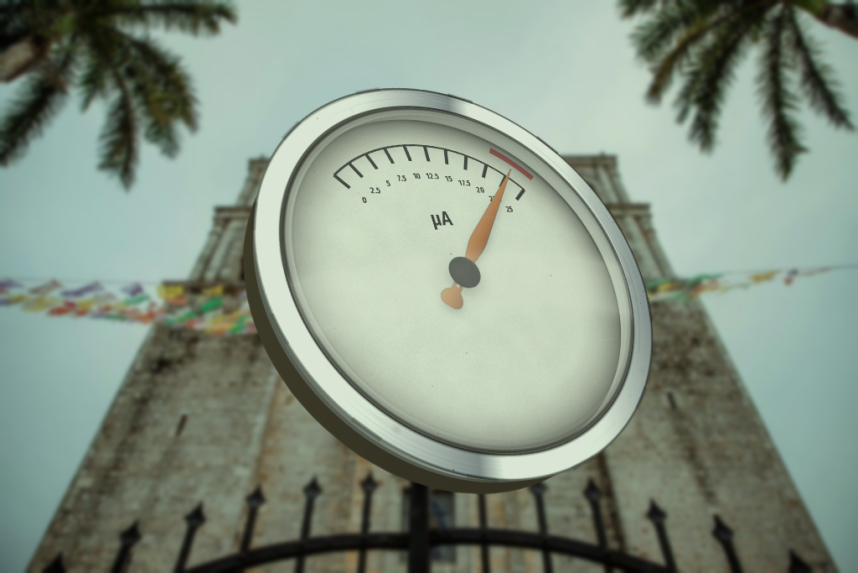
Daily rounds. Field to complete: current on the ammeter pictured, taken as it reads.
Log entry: 22.5 µA
